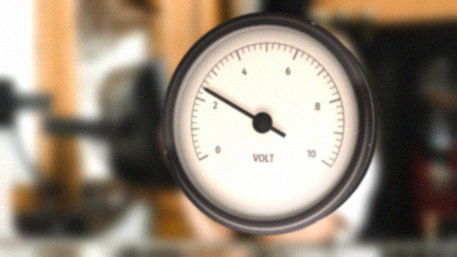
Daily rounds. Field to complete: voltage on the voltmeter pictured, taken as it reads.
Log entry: 2.4 V
